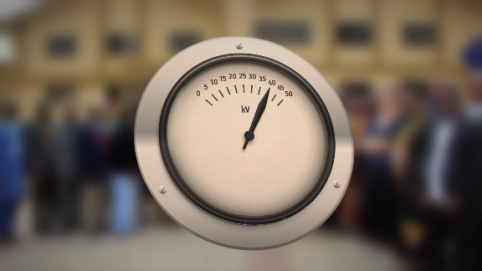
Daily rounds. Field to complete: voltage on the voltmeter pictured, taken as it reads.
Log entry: 40 kV
